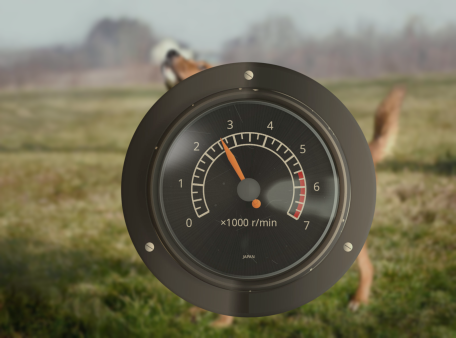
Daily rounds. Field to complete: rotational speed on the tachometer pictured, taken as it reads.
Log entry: 2625 rpm
